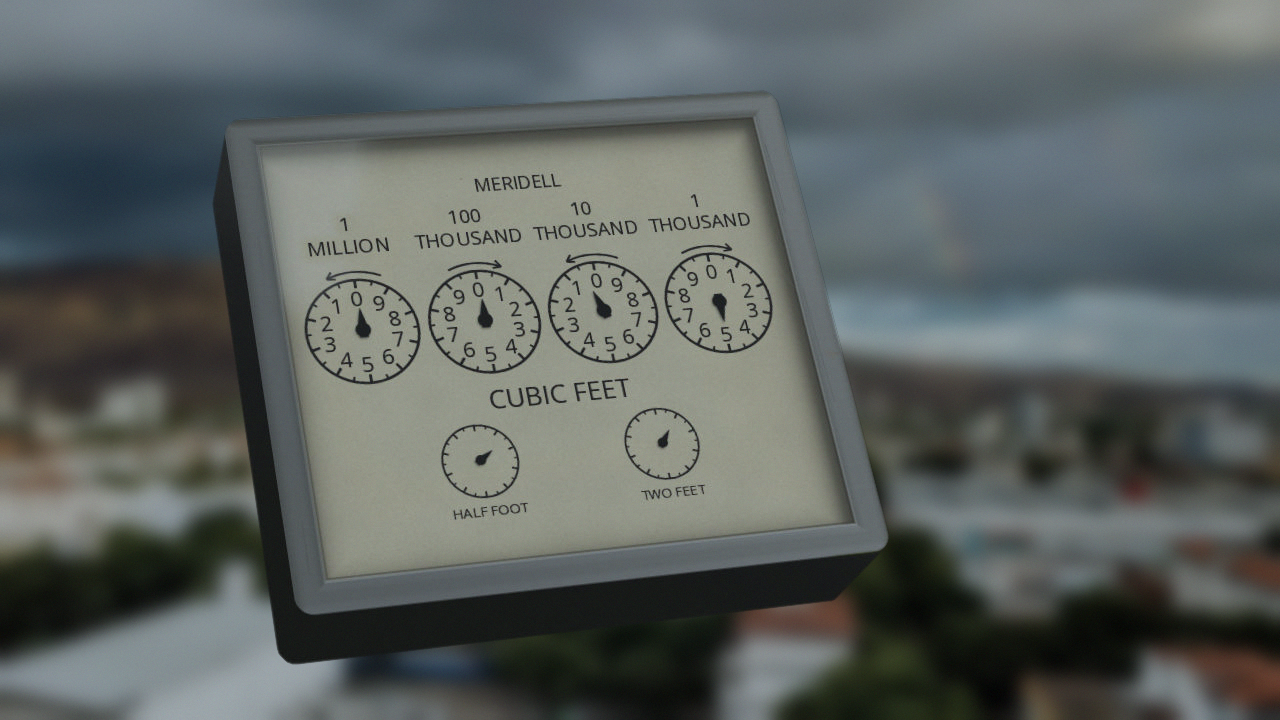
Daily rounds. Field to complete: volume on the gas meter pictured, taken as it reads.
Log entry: 500 ft³
